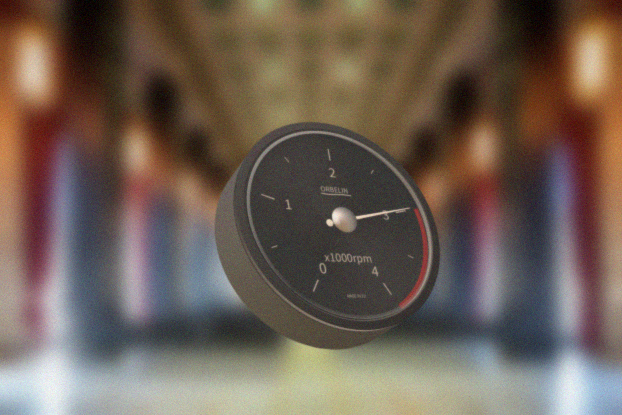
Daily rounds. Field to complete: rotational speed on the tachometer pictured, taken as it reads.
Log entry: 3000 rpm
